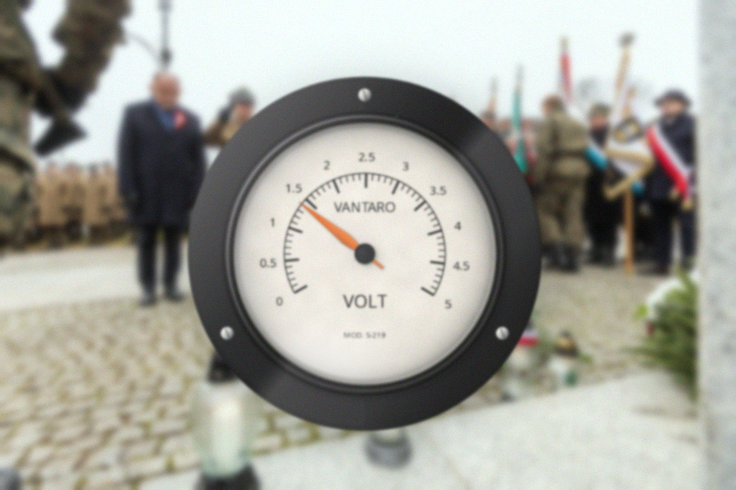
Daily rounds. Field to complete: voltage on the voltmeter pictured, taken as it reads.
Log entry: 1.4 V
